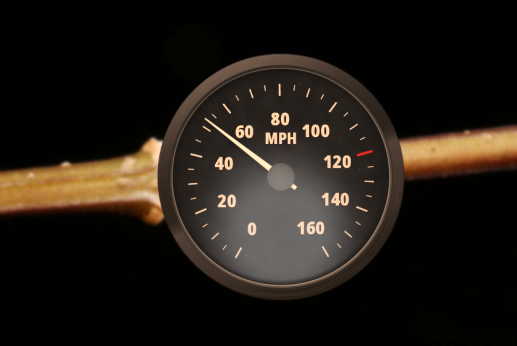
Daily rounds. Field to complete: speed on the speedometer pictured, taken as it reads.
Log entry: 52.5 mph
